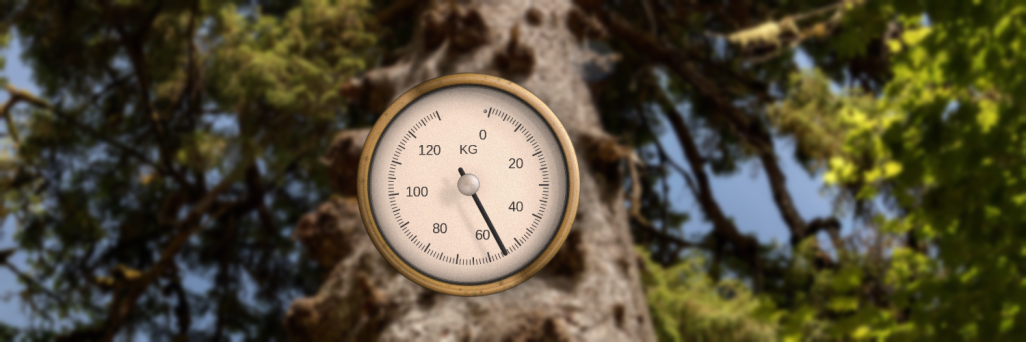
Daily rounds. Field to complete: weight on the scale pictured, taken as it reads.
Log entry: 55 kg
